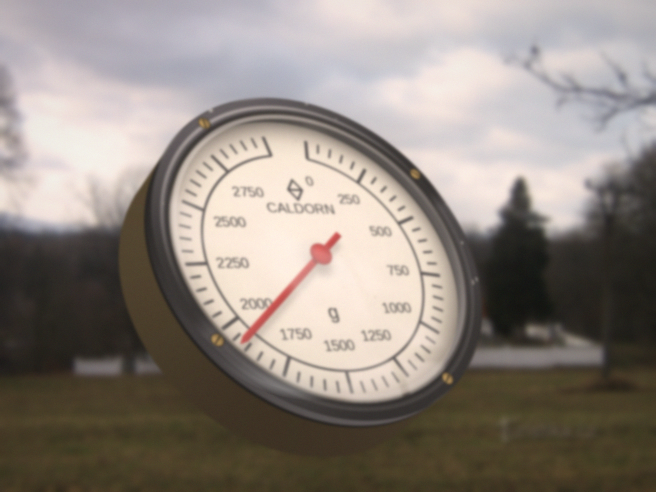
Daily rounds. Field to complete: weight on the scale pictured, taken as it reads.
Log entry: 1925 g
